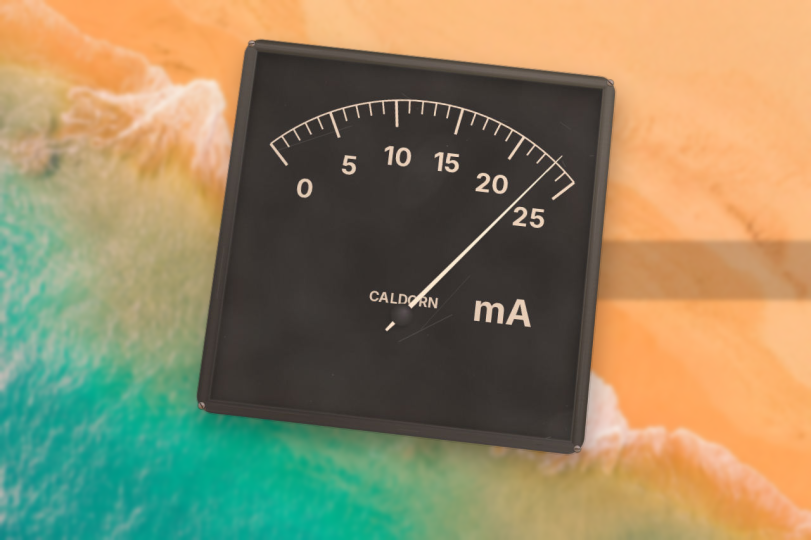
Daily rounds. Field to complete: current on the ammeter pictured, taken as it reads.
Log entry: 23 mA
